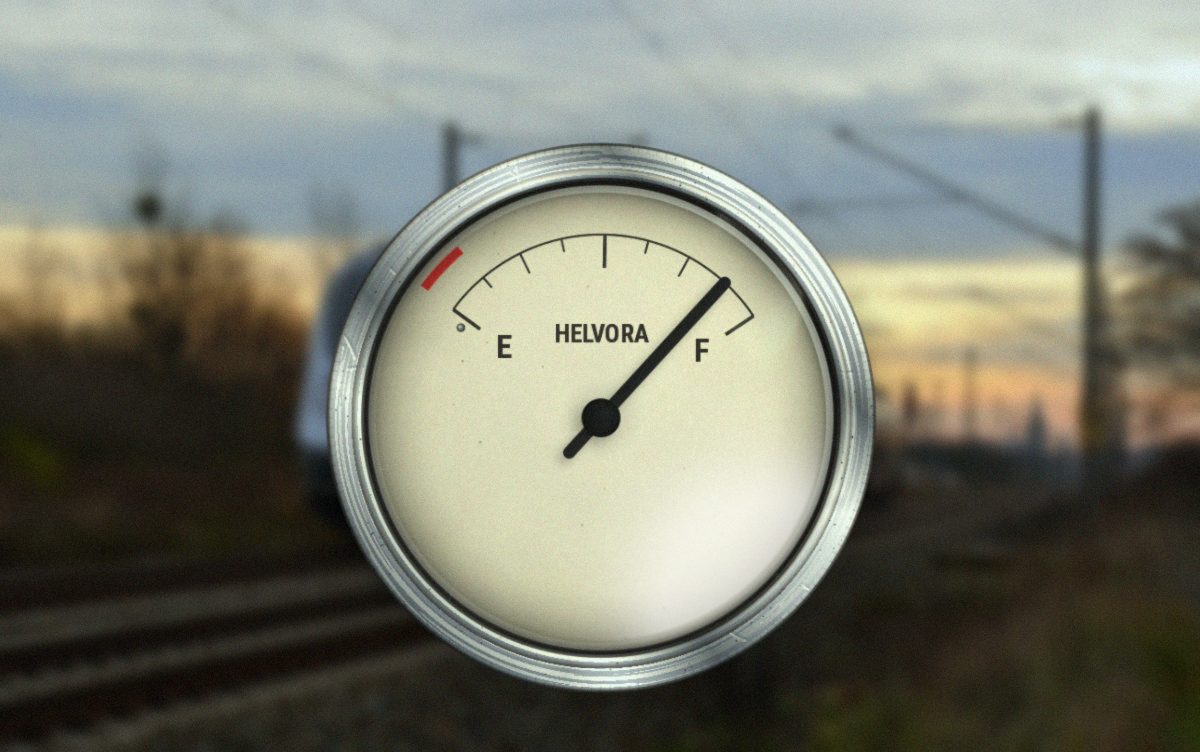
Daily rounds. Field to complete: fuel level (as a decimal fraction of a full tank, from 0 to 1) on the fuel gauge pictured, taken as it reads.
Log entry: 0.875
